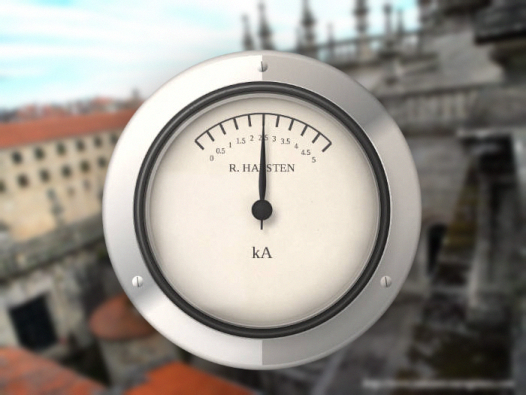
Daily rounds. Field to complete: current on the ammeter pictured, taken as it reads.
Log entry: 2.5 kA
